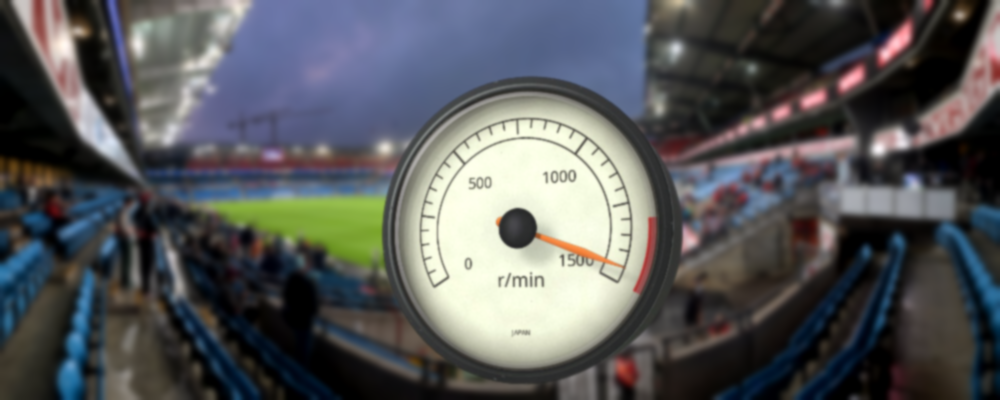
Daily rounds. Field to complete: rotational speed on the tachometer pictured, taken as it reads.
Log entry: 1450 rpm
